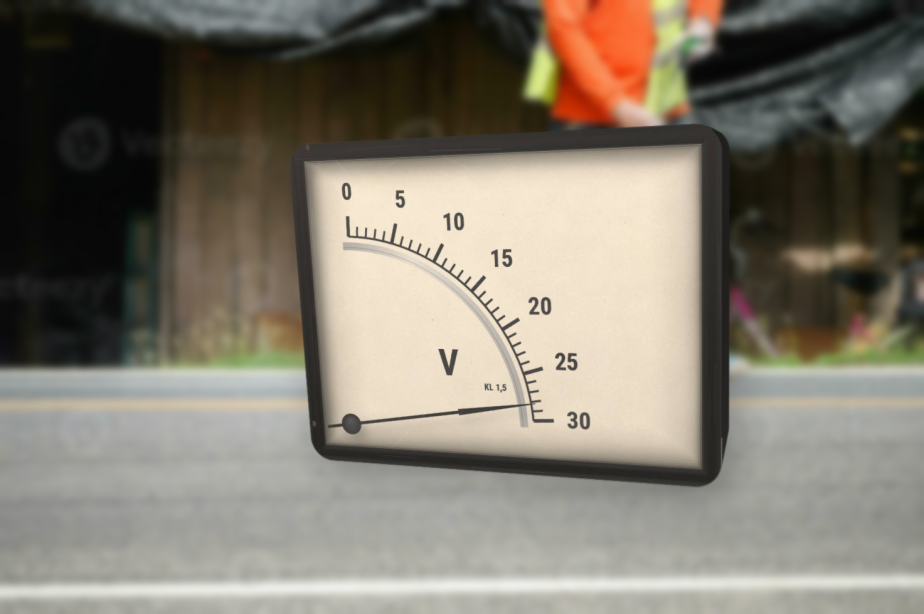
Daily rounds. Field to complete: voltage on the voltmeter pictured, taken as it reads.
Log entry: 28 V
